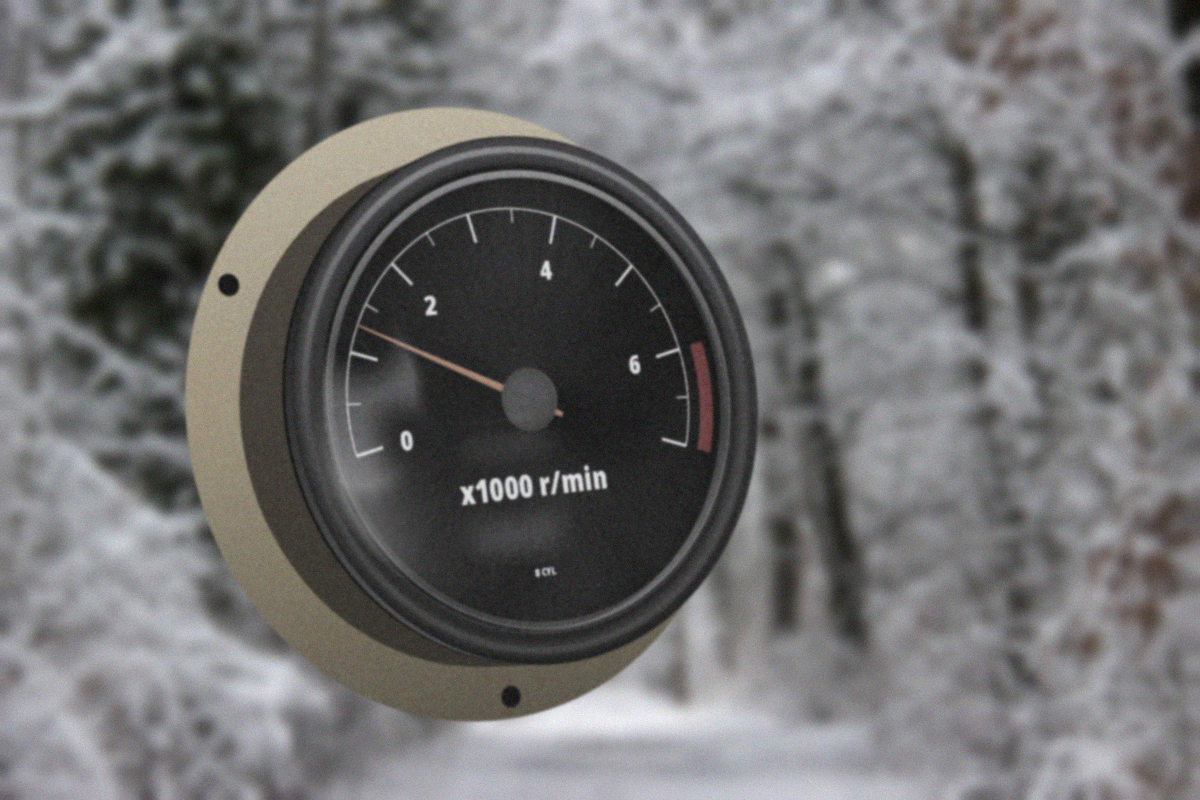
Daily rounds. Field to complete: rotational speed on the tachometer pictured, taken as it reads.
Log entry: 1250 rpm
